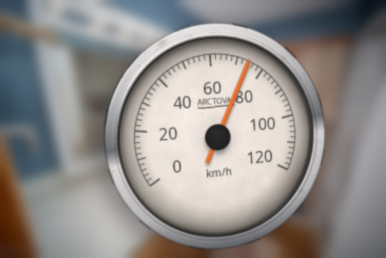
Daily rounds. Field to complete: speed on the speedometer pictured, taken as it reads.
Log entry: 74 km/h
